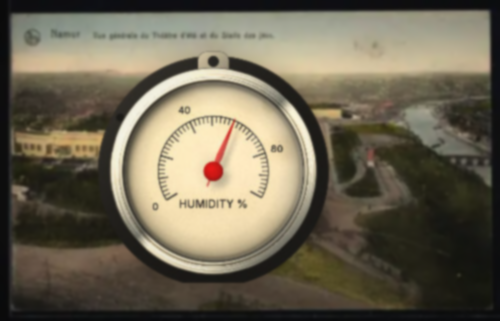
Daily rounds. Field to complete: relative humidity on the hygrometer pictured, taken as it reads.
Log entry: 60 %
